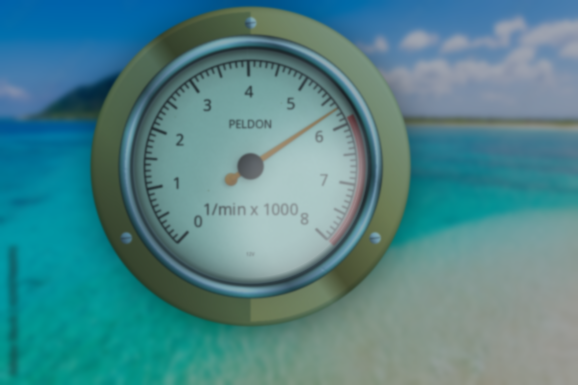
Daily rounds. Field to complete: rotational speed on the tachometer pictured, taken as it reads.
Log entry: 5700 rpm
